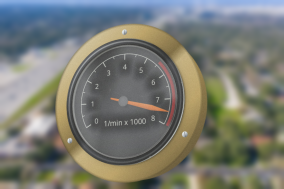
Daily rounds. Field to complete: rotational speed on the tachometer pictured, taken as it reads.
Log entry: 7500 rpm
